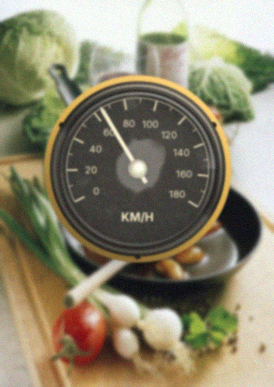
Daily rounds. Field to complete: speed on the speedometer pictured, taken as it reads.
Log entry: 65 km/h
